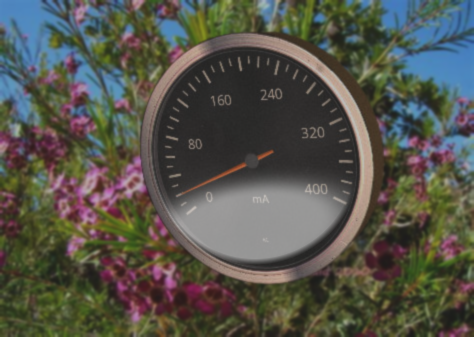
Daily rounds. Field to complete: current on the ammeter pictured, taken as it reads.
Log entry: 20 mA
